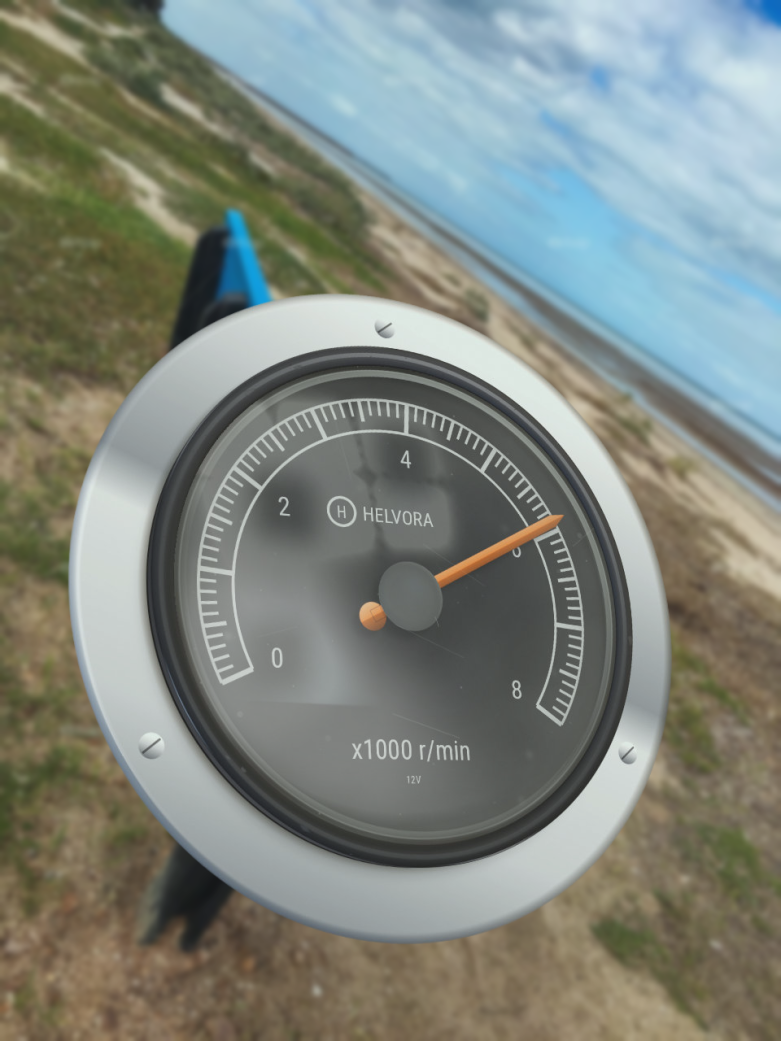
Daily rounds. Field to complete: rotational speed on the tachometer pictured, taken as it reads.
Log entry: 5900 rpm
